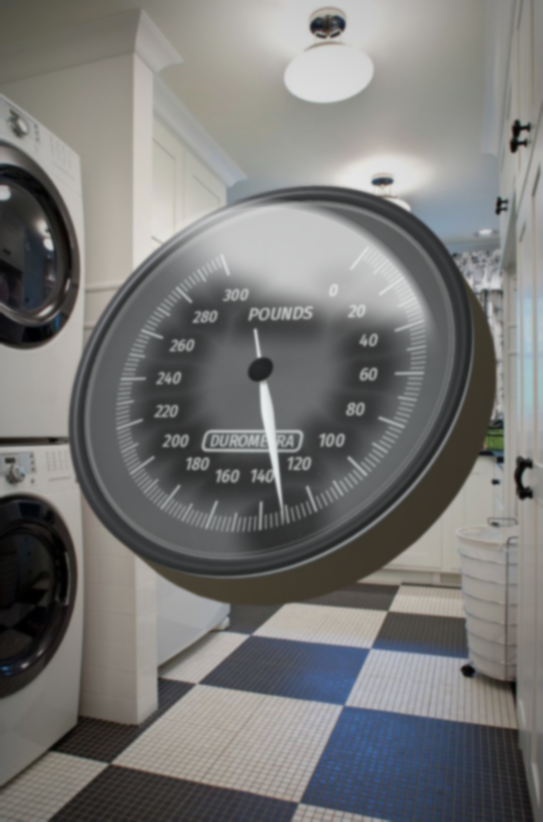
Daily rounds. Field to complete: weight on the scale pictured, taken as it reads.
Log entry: 130 lb
